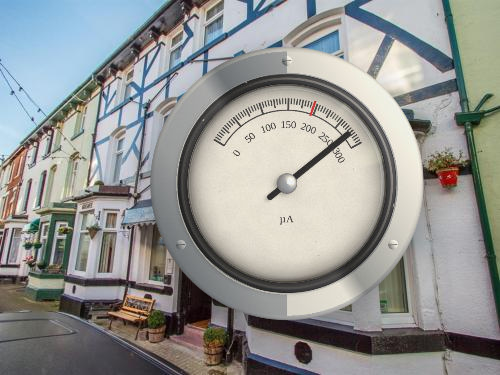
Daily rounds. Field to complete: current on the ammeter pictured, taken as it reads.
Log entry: 275 µA
